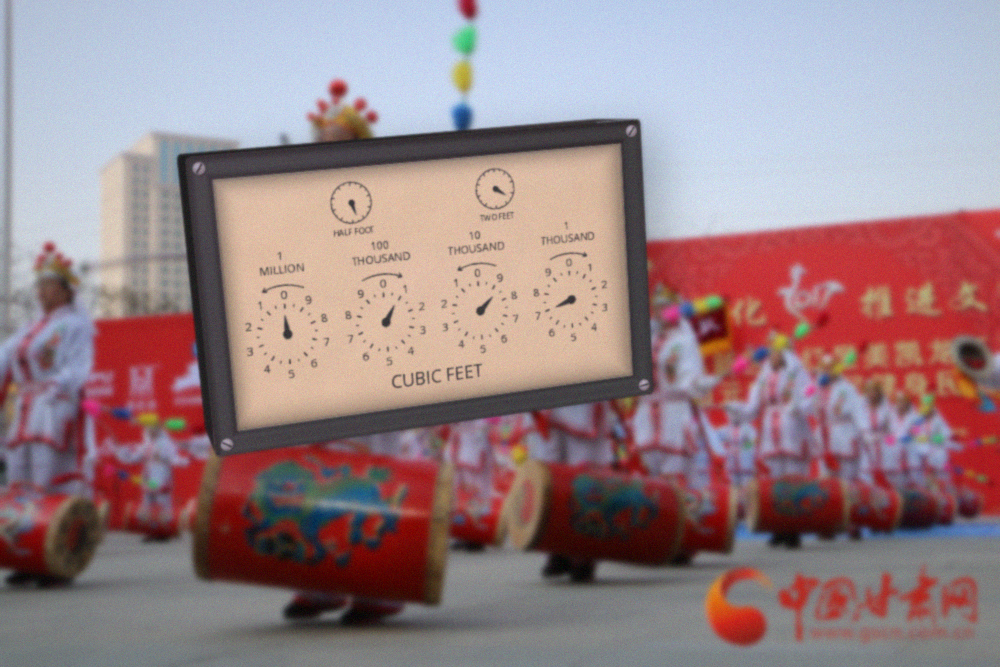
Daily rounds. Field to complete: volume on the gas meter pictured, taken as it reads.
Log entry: 8700 ft³
